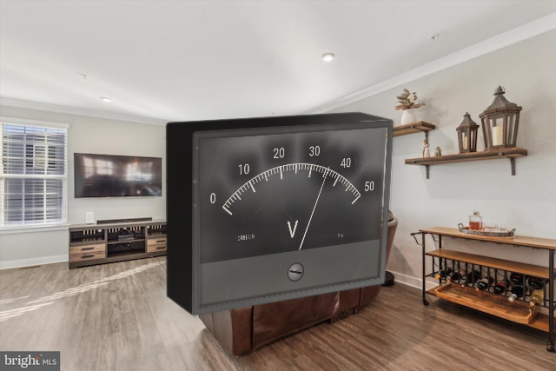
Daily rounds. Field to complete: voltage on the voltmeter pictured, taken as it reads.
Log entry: 35 V
